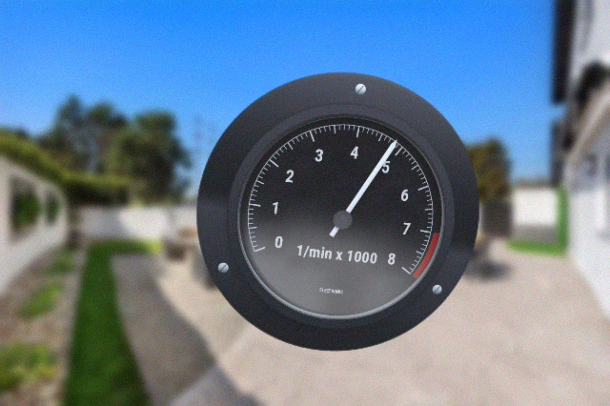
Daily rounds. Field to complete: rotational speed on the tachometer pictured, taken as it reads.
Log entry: 4800 rpm
